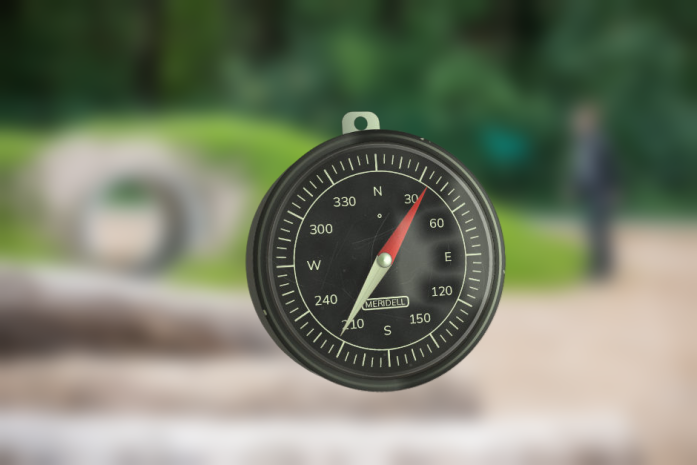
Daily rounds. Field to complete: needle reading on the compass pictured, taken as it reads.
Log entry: 35 °
